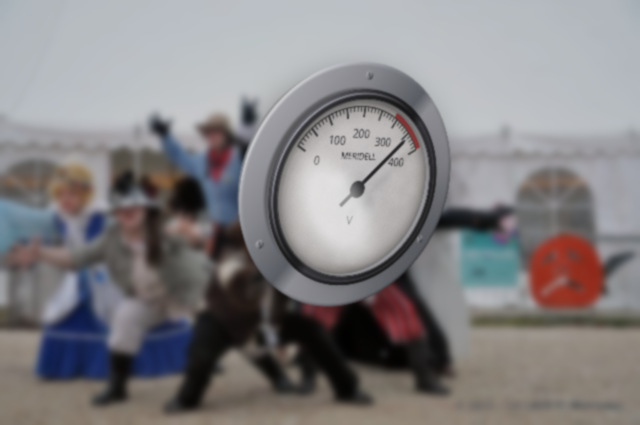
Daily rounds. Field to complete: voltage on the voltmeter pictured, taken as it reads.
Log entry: 350 V
